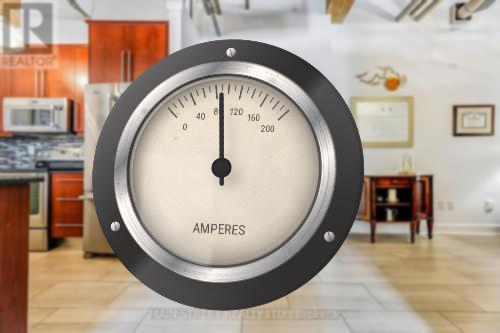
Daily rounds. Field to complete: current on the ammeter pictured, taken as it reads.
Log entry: 90 A
